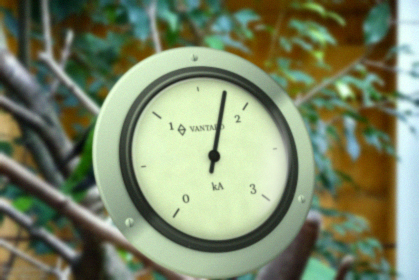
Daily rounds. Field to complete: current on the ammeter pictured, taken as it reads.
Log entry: 1.75 kA
